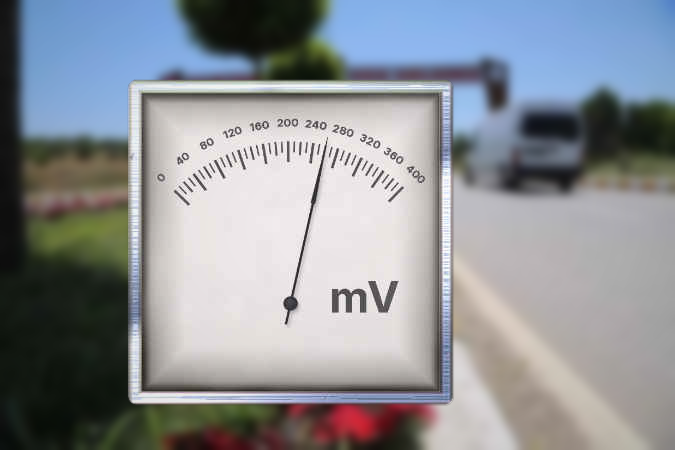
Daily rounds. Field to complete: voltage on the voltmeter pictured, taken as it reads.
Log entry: 260 mV
